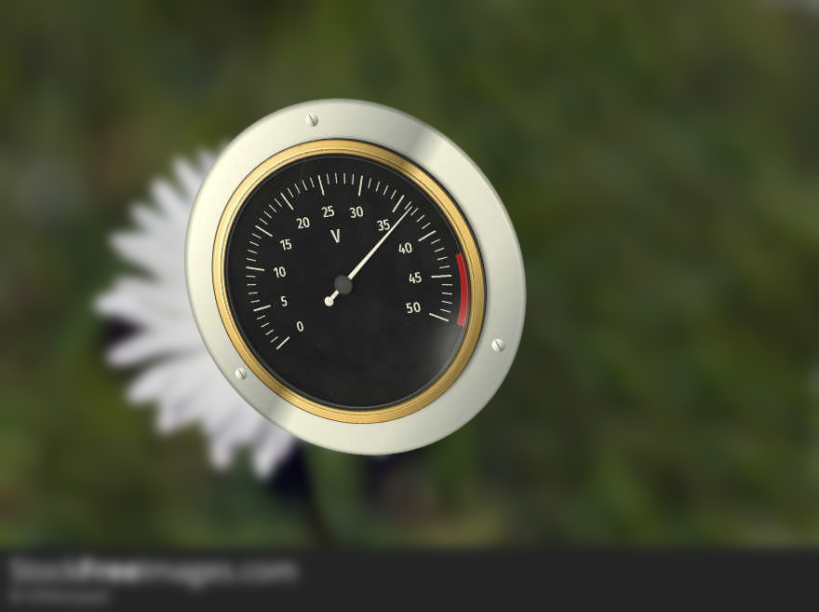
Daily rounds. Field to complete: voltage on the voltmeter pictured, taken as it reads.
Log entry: 36.5 V
